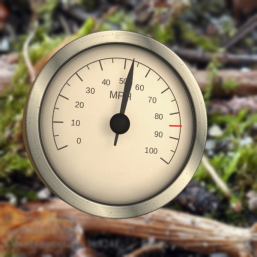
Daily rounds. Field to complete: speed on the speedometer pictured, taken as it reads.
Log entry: 52.5 mph
